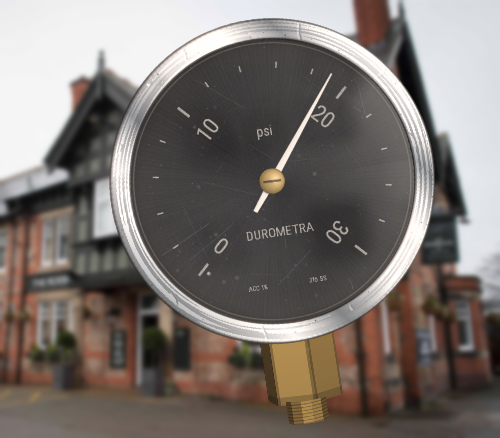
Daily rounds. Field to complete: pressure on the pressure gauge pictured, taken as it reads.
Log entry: 19 psi
